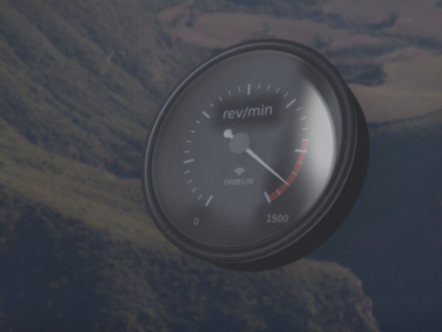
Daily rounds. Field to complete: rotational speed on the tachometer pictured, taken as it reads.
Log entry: 1400 rpm
